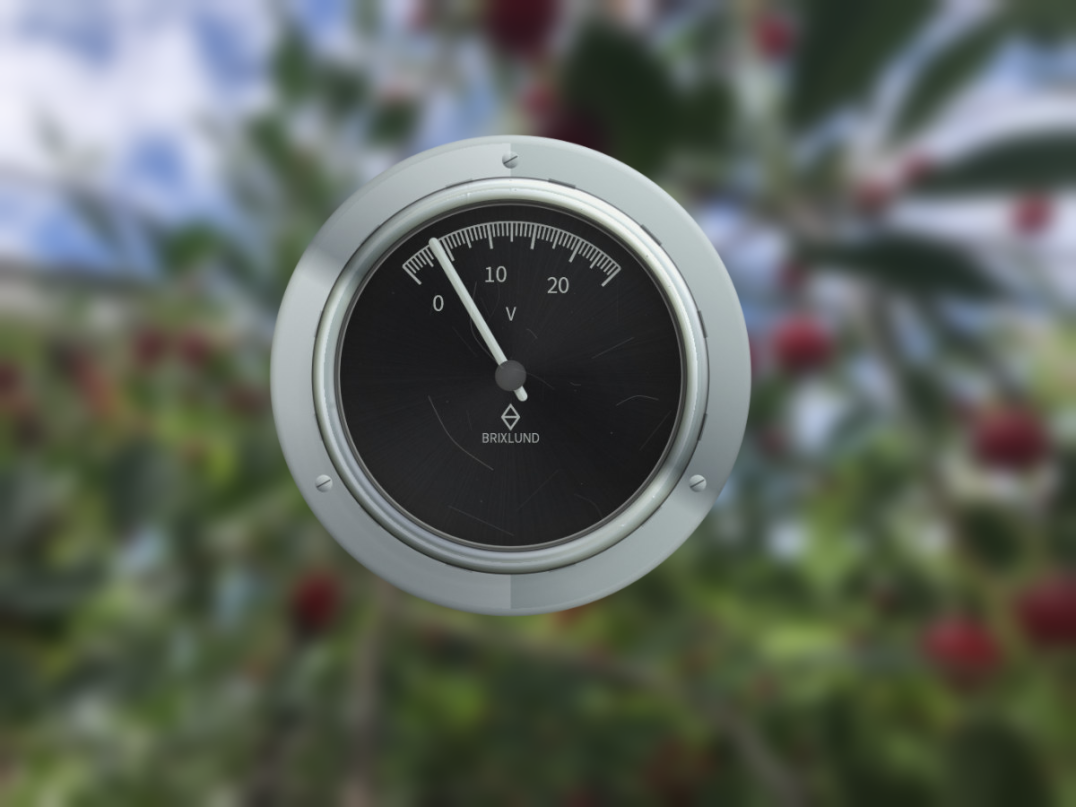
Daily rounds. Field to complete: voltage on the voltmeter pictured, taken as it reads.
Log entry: 4 V
